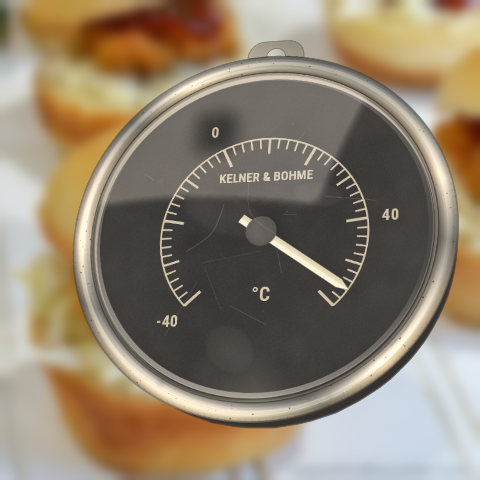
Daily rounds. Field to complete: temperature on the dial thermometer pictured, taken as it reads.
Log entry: 56 °C
